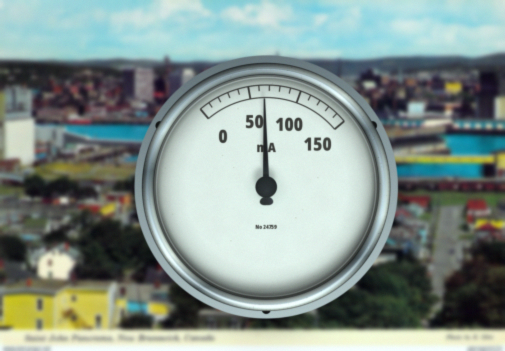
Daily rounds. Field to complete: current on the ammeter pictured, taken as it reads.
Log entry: 65 mA
